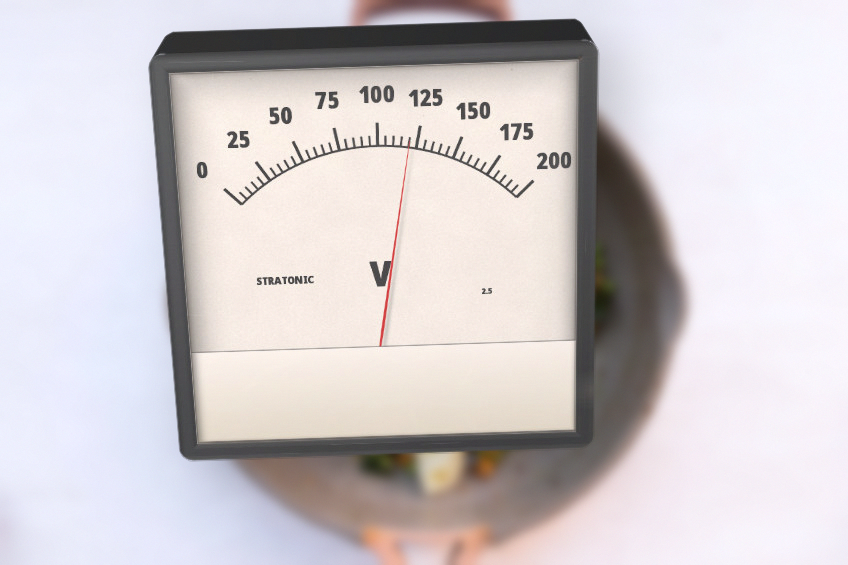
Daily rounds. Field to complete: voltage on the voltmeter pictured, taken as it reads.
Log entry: 120 V
